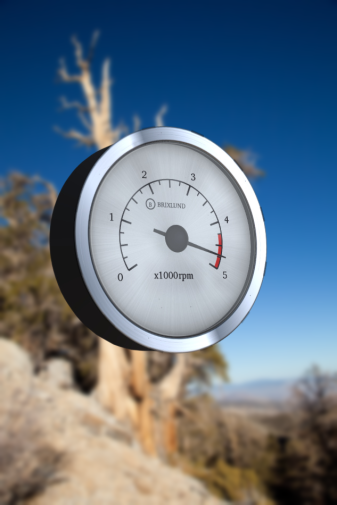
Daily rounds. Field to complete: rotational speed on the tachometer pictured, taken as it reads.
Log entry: 4750 rpm
